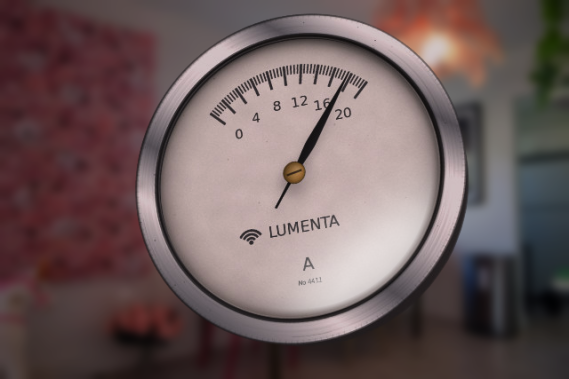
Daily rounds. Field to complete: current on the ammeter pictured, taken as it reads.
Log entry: 18 A
